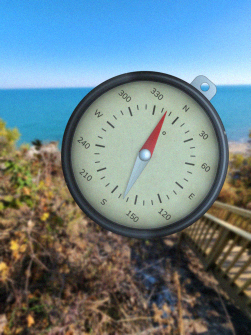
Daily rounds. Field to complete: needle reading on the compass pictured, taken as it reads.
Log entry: 345 °
